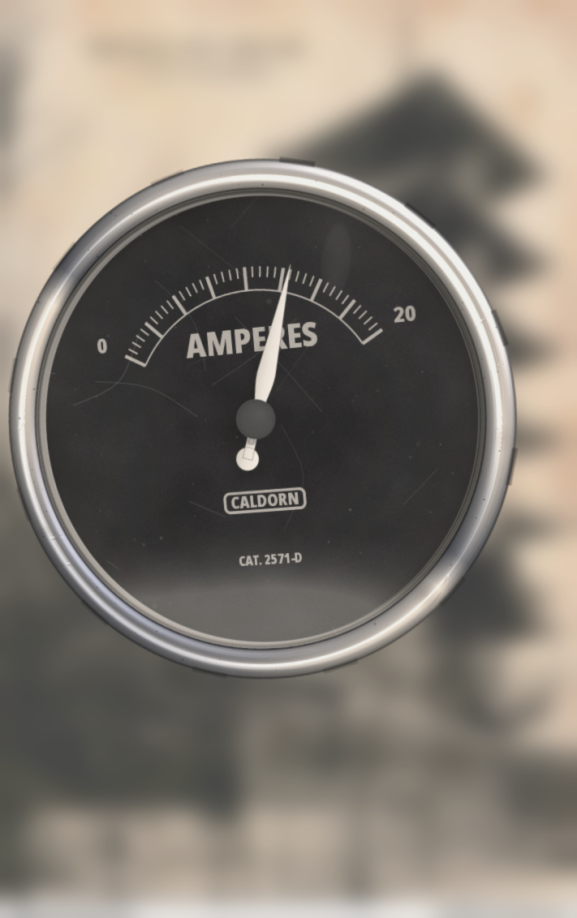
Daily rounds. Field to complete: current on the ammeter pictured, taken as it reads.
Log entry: 13 A
